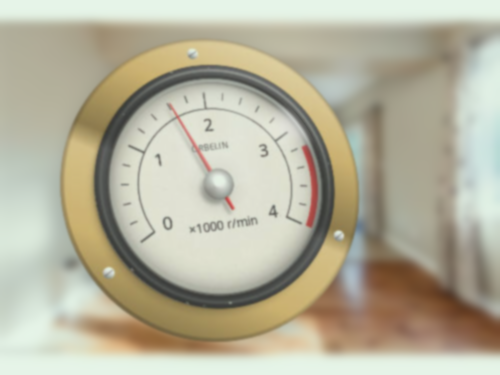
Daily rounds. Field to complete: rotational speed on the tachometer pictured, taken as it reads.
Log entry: 1600 rpm
